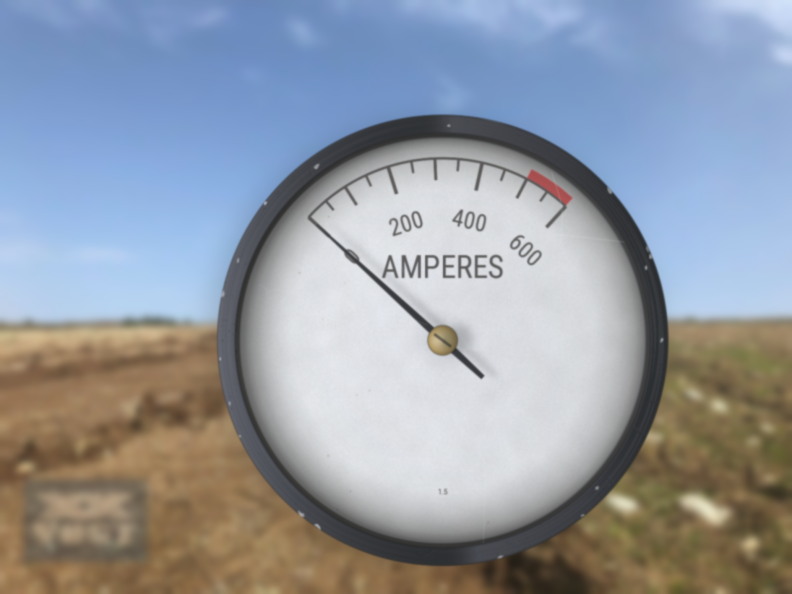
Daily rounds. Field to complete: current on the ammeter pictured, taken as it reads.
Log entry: 0 A
